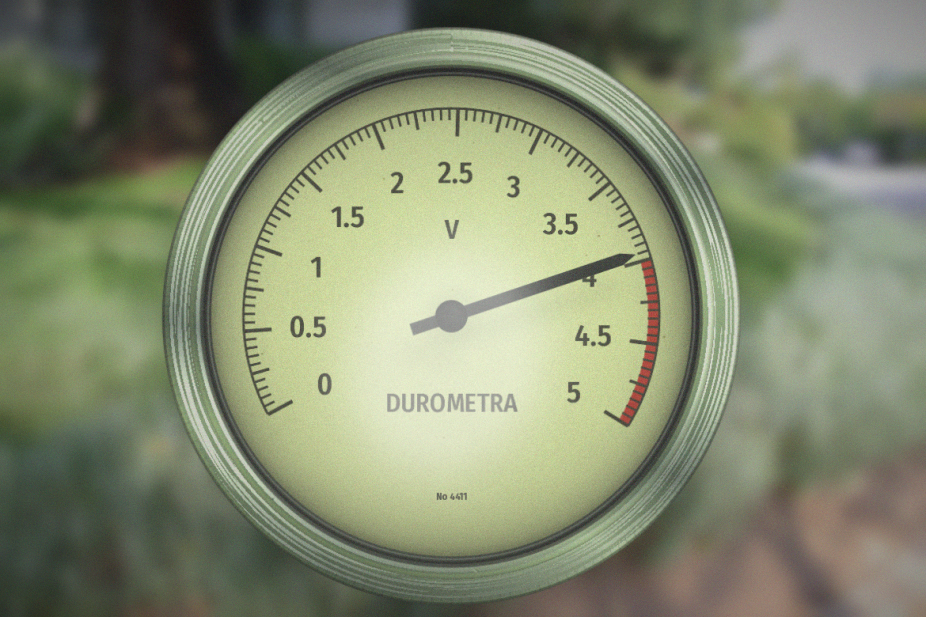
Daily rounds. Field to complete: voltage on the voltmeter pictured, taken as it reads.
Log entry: 3.95 V
